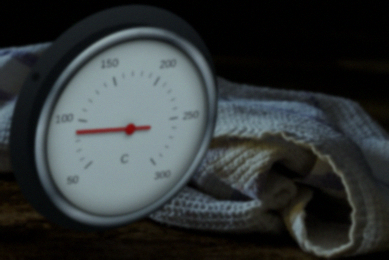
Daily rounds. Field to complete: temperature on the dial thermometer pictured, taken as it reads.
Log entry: 90 °C
